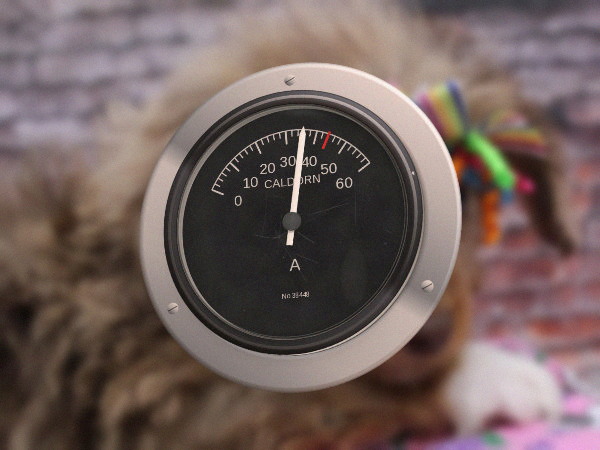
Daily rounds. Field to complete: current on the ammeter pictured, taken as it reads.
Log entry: 36 A
